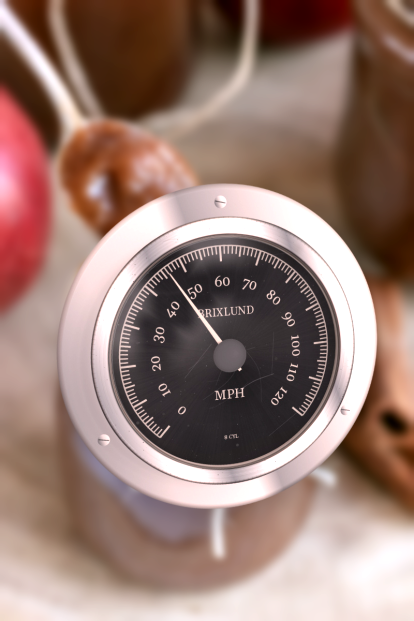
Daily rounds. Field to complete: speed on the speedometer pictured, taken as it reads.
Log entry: 46 mph
